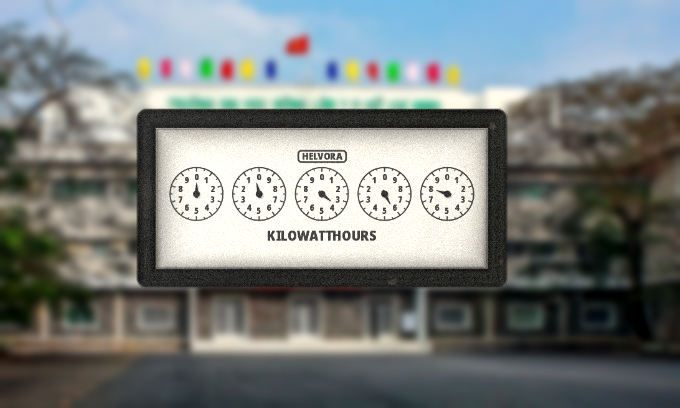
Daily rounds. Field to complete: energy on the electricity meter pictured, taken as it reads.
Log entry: 358 kWh
